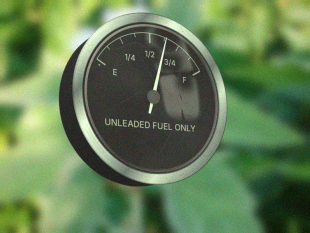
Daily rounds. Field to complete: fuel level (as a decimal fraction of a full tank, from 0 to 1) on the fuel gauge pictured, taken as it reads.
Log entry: 0.625
